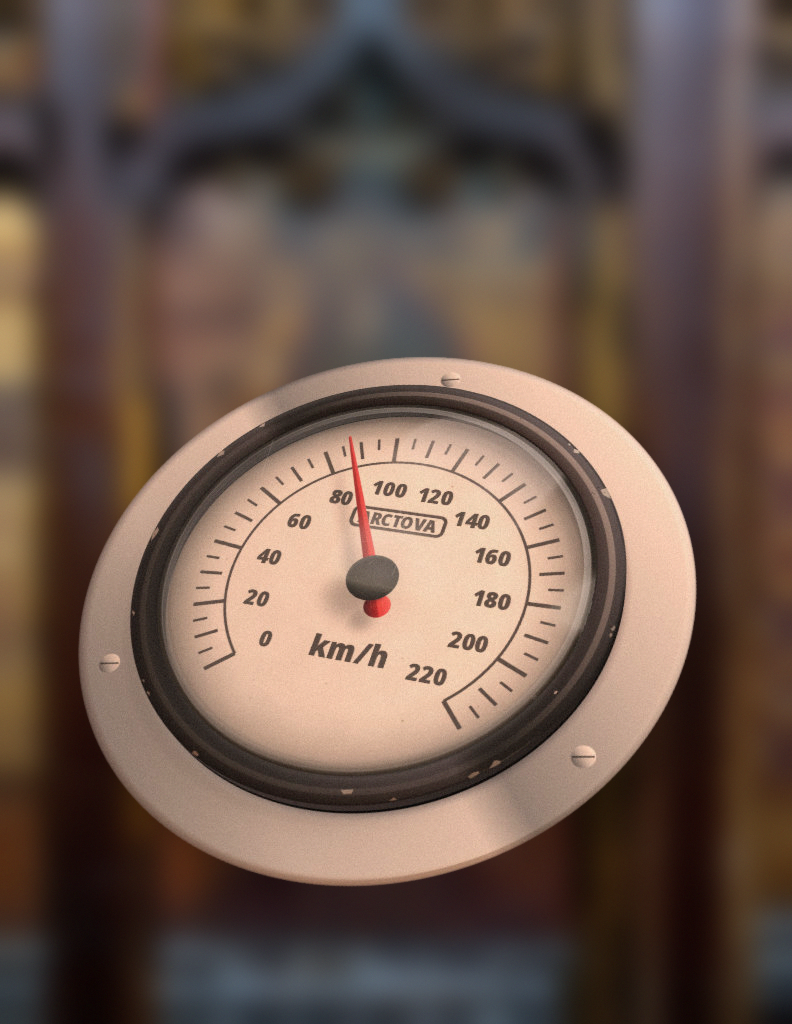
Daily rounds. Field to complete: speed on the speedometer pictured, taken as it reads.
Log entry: 87.5 km/h
